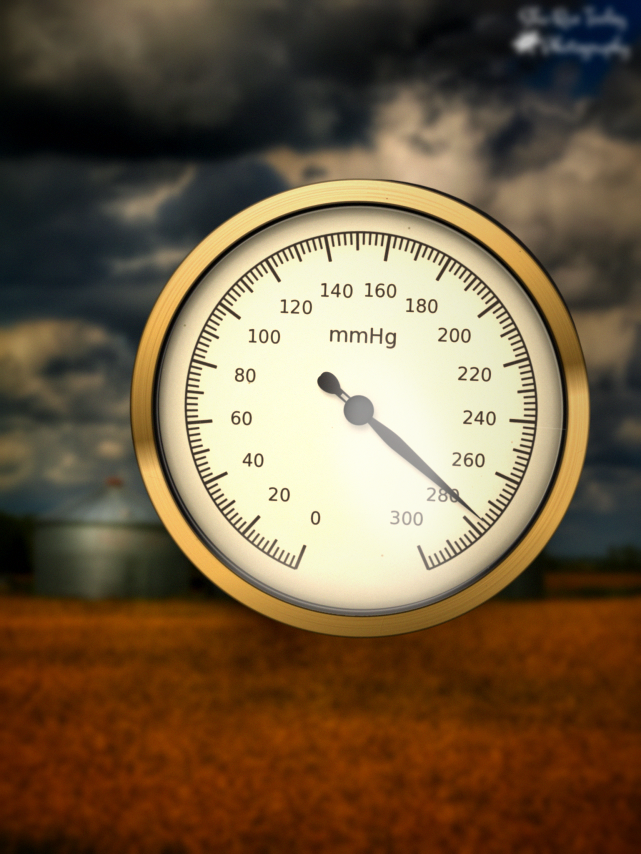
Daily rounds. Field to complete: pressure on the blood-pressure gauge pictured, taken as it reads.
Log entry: 276 mmHg
